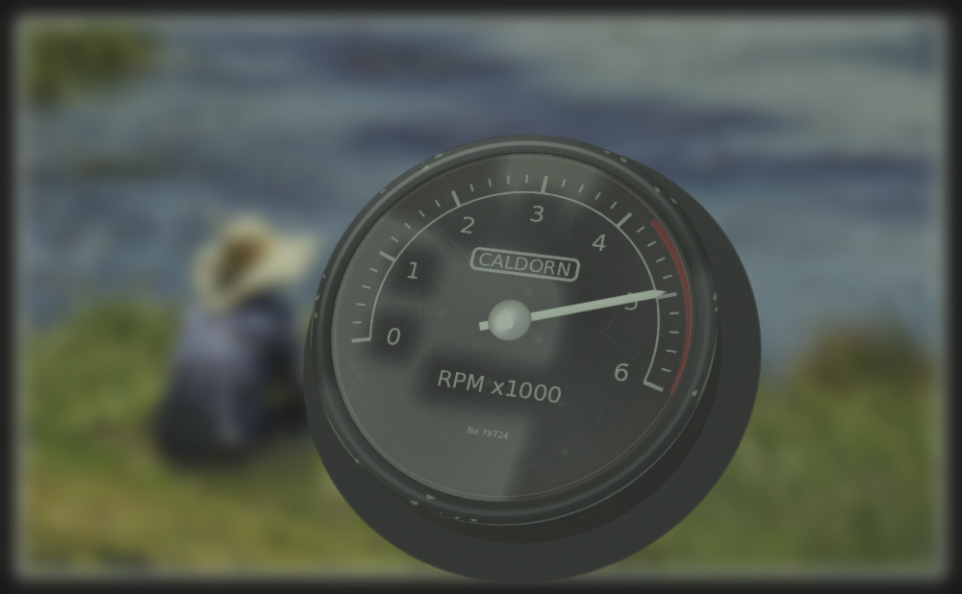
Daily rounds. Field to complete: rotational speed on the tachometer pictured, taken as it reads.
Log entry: 5000 rpm
